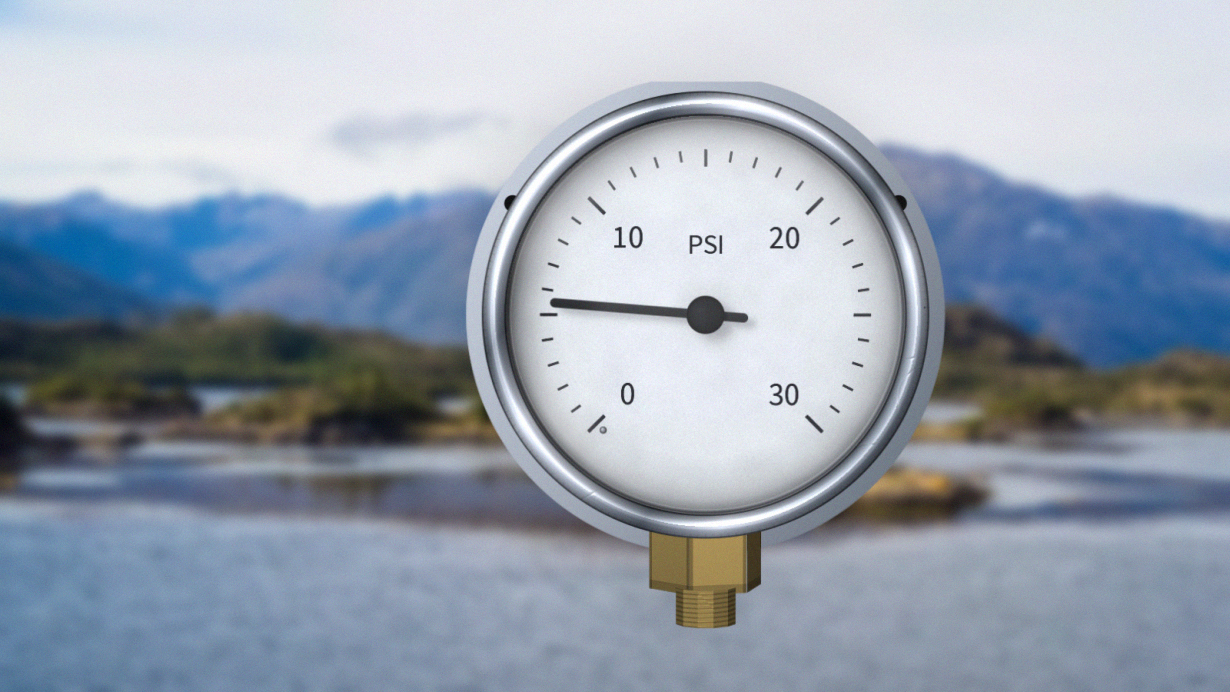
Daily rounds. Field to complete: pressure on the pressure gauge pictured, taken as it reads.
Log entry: 5.5 psi
